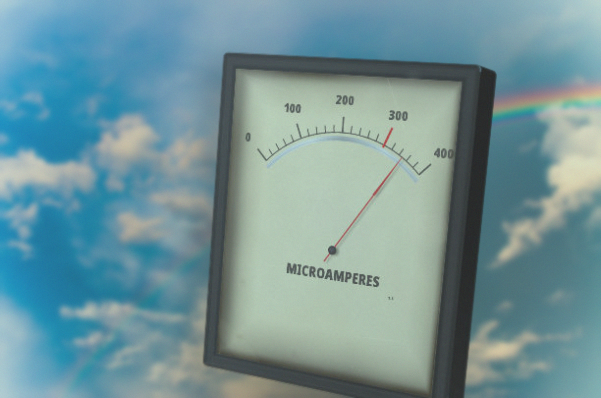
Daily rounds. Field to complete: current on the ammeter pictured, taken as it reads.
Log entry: 350 µA
